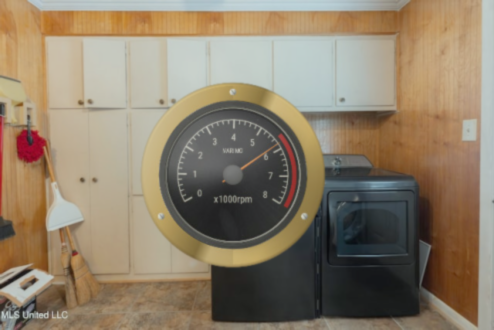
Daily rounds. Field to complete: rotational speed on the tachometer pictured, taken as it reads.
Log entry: 5800 rpm
